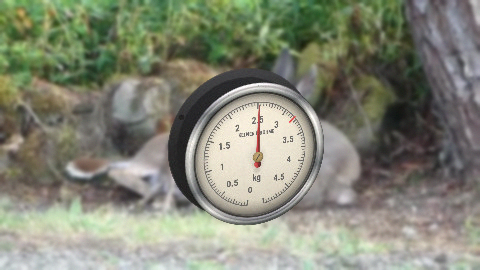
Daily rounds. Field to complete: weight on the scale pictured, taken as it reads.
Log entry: 2.5 kg
